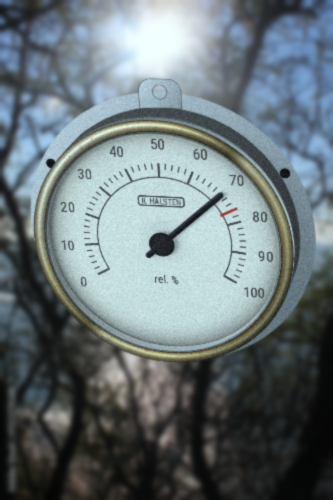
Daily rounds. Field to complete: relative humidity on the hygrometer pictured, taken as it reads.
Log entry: 70 %
